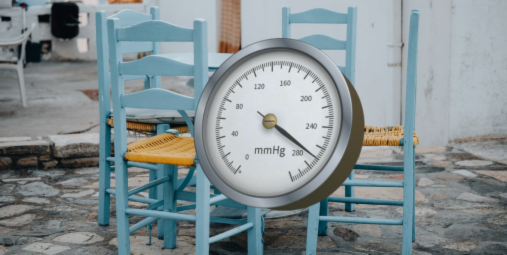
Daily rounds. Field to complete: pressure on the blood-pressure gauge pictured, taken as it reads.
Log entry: 270 mmHg
